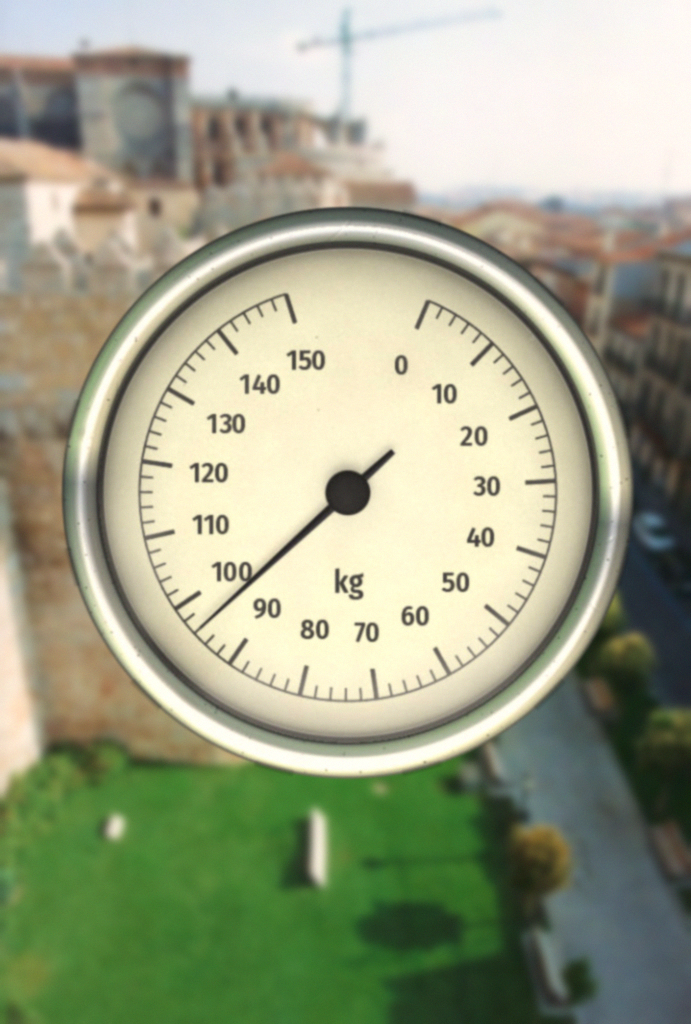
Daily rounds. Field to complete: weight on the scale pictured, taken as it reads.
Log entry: 96 kg
